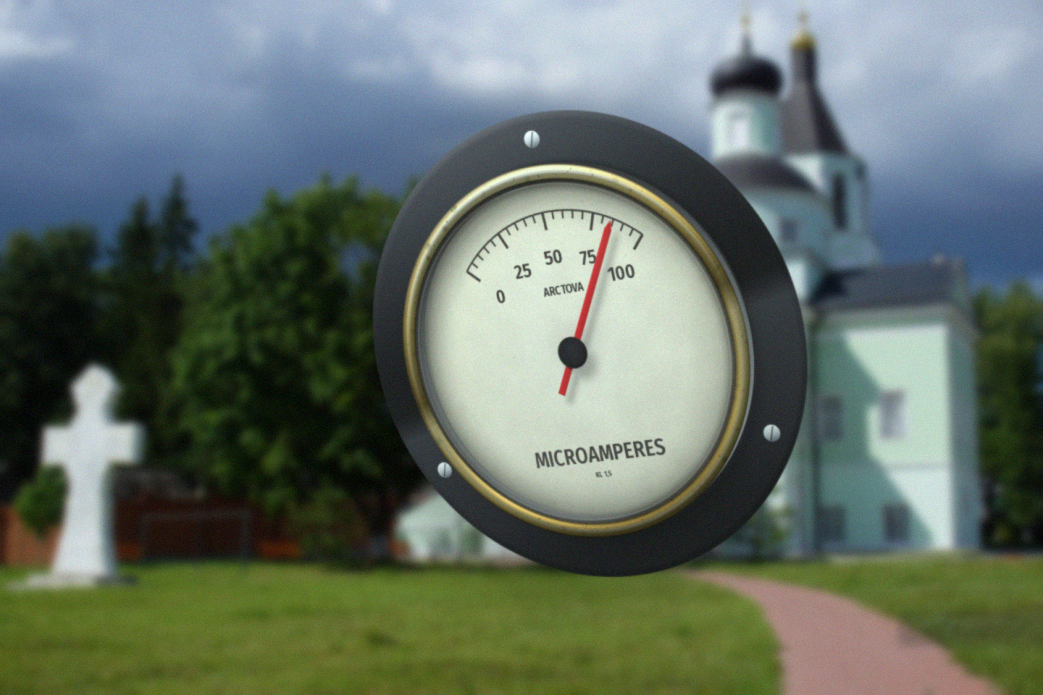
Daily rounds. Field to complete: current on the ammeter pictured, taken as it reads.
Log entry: 85 µA
